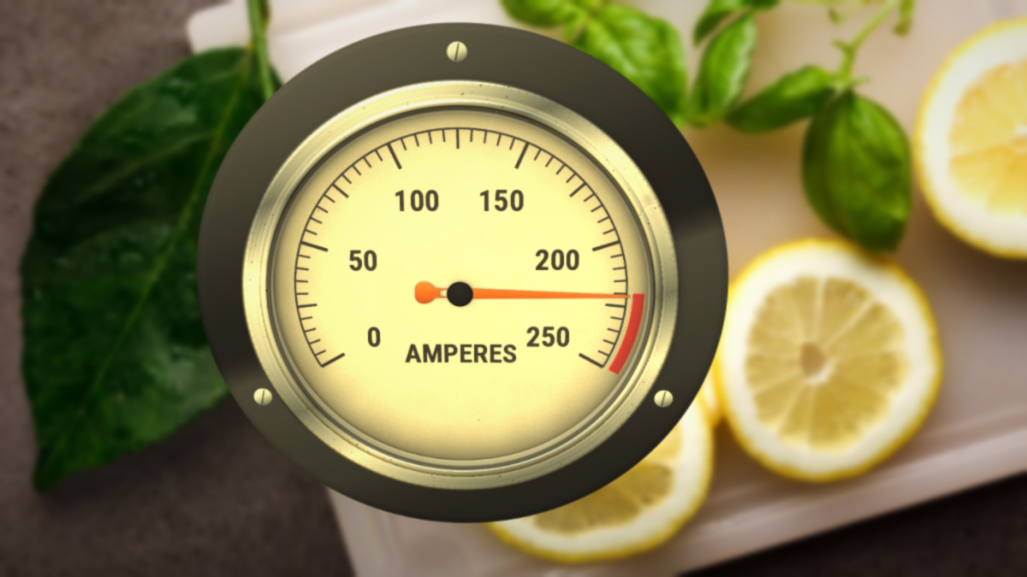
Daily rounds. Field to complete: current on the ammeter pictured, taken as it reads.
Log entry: 220 A
